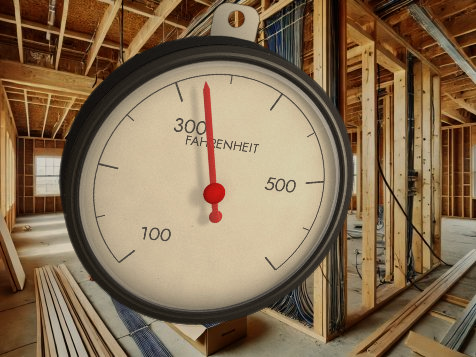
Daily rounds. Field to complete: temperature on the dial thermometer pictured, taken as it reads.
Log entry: 325 °F
